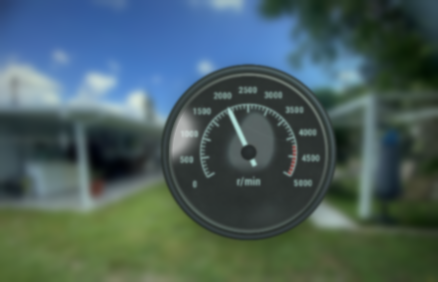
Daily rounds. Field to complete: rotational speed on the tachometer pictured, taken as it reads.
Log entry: 2000 rpm
